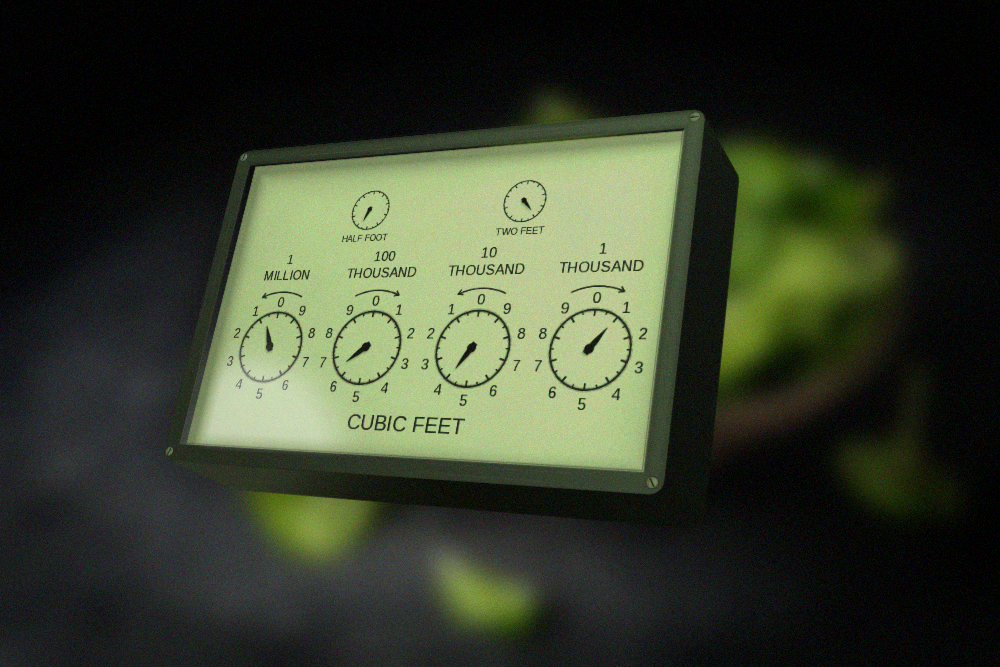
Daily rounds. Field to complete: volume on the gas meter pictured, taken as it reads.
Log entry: 64100 ft³
